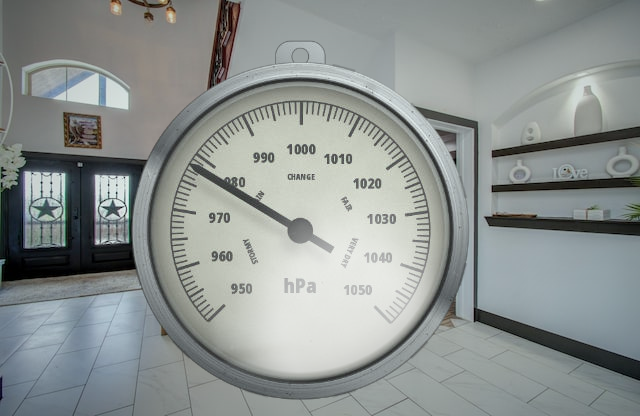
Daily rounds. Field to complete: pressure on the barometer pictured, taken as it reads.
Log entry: 978 hPa
